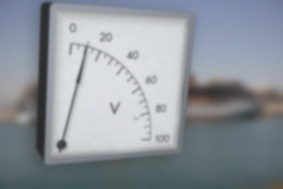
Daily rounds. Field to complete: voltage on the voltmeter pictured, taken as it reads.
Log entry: 10 V
